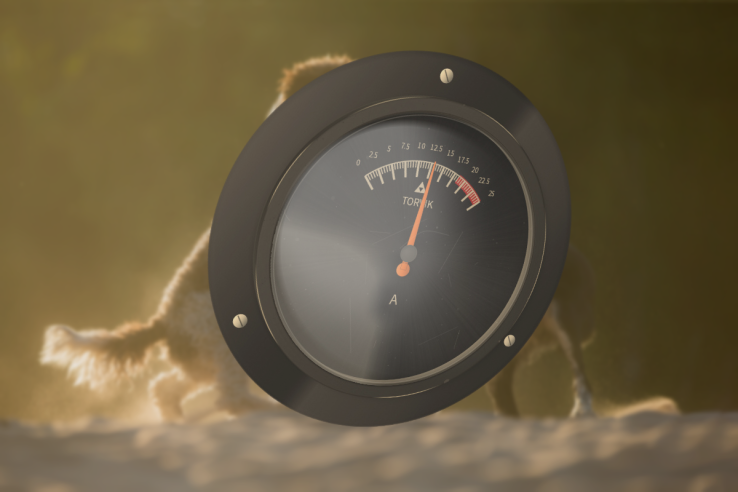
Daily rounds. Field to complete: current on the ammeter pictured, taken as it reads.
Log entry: 12.5 A
